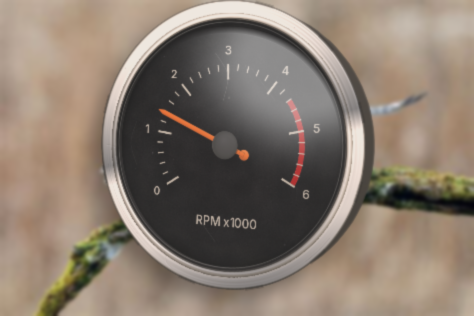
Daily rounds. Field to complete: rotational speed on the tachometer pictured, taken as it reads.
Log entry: 1400 rpm
